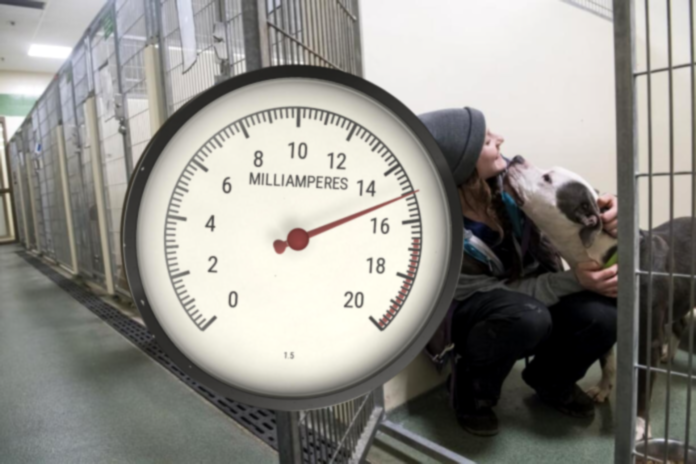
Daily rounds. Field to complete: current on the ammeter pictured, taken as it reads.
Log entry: 15 mA
